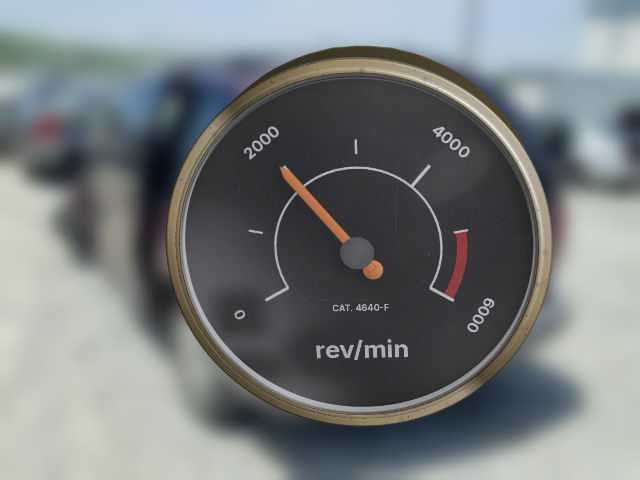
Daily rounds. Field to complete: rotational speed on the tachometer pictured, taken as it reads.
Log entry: 2000 rpm
